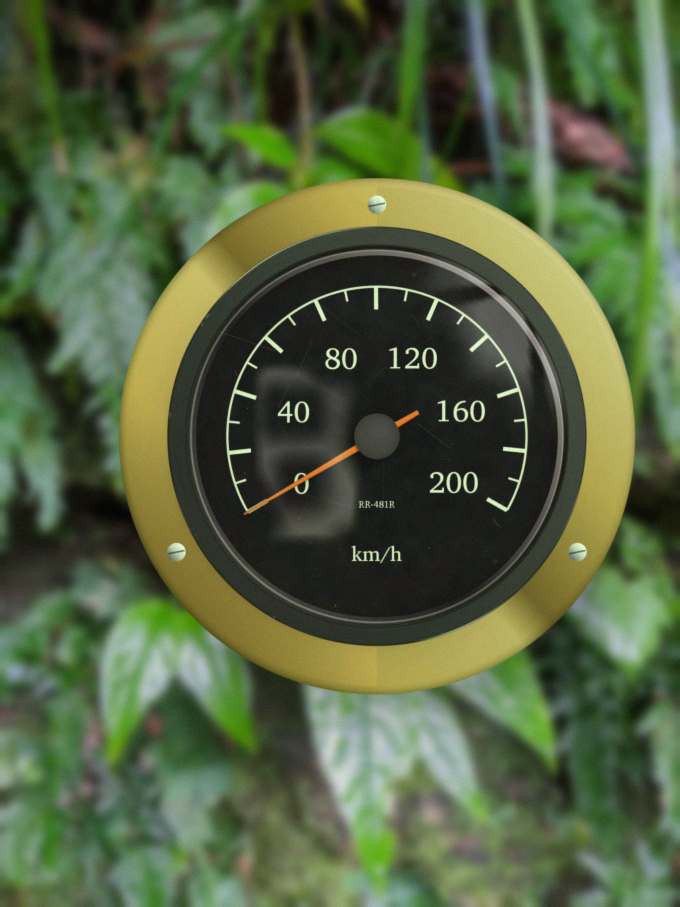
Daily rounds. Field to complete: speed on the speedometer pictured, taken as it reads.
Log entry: 0 km/h
